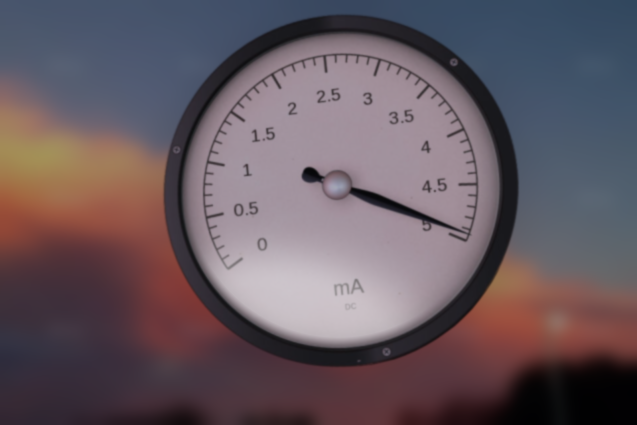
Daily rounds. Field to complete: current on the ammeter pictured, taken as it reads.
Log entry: 4.95 mA
